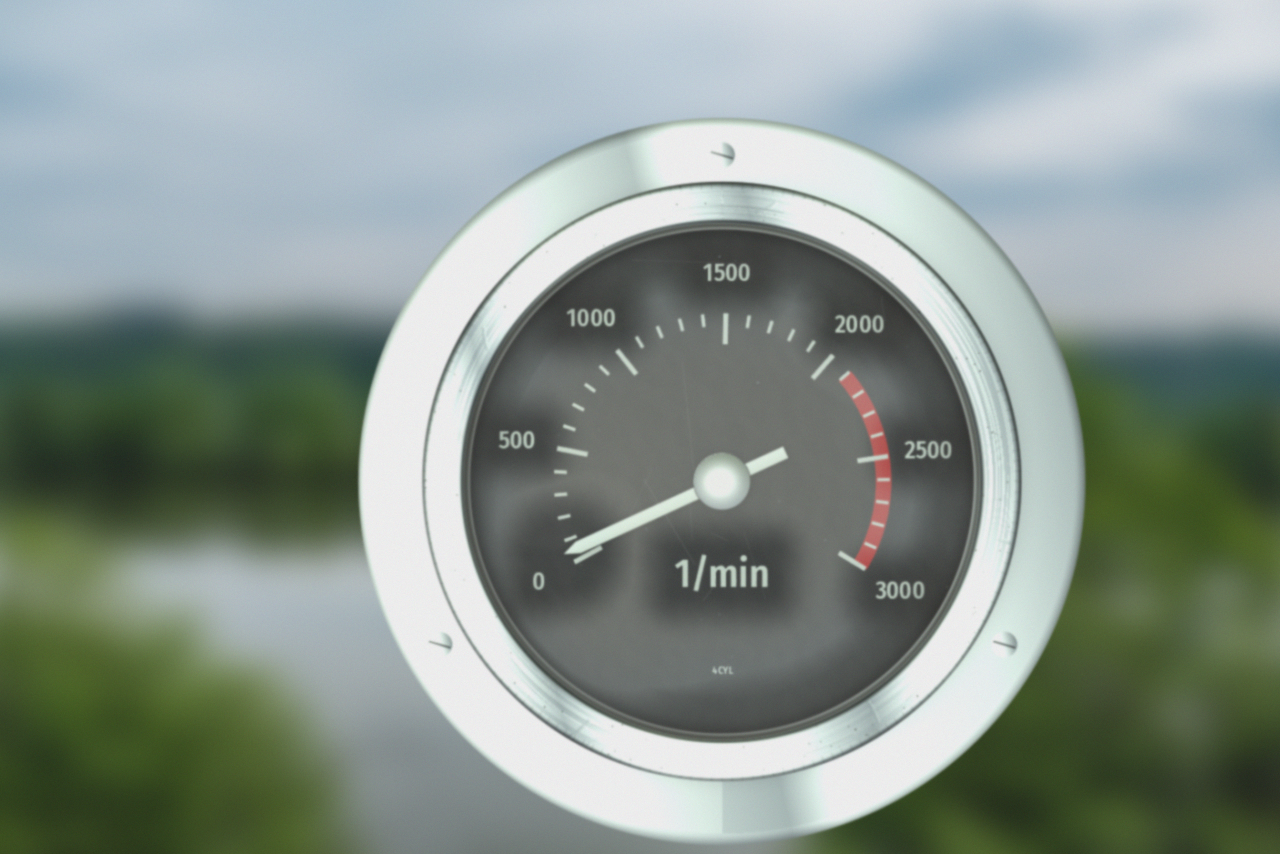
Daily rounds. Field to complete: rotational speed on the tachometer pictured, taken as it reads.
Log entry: 50 rpm
